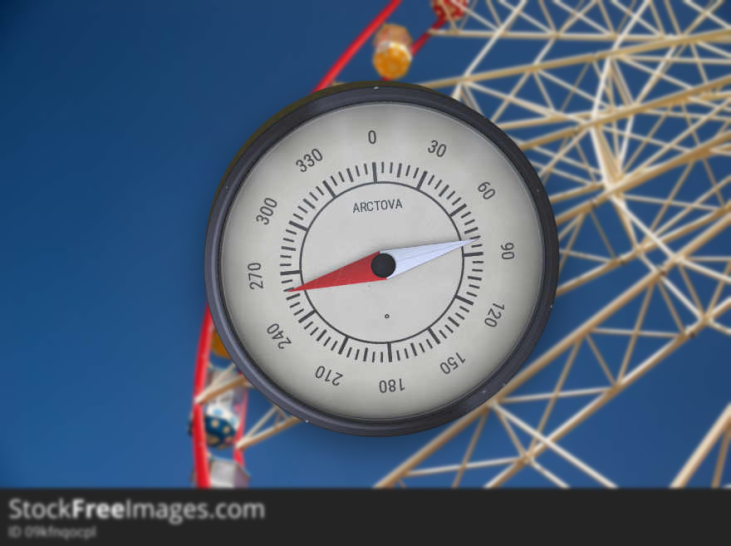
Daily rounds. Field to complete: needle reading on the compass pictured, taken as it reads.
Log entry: 260 °
